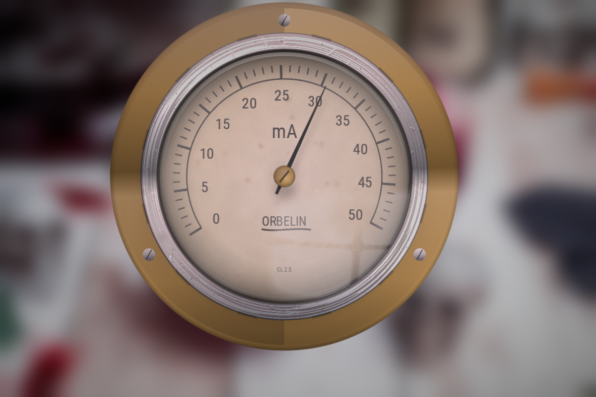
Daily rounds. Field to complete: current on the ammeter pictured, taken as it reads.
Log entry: 30.5 mA
